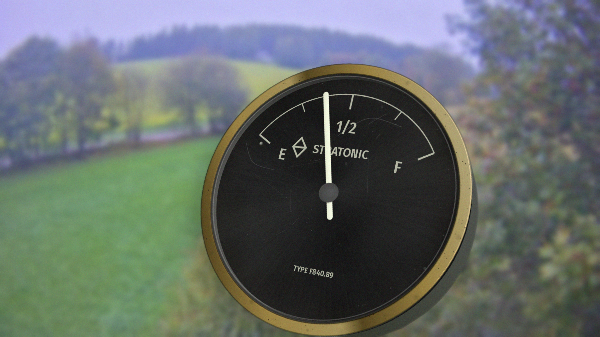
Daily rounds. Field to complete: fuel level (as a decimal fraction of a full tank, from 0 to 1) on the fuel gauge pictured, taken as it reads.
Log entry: 0.375
